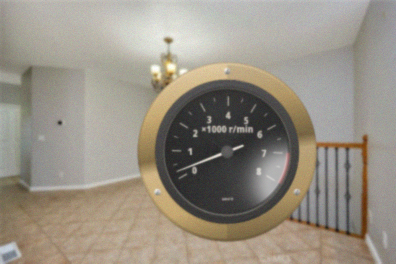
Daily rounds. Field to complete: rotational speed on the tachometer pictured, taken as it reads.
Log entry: 250 rpm
